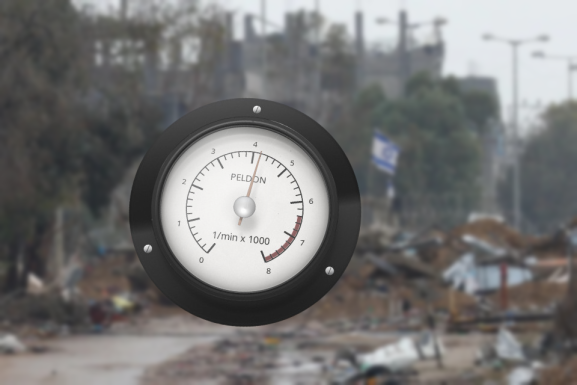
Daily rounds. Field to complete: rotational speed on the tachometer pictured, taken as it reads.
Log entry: 4200 rpm
